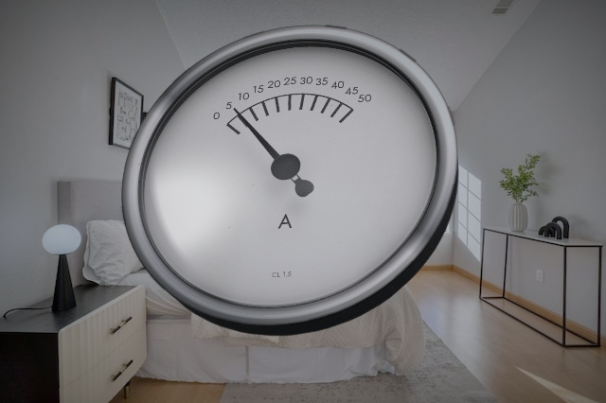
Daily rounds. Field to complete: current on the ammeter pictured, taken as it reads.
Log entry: 5 A
